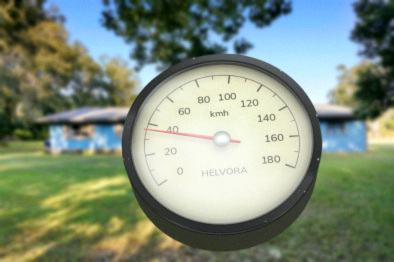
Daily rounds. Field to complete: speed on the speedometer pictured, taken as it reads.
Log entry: 35 km/h
